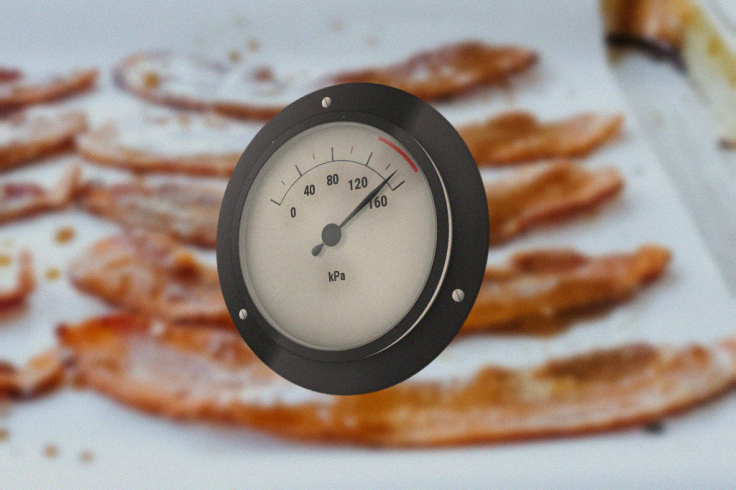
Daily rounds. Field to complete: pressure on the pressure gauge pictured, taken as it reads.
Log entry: 150 kPa
